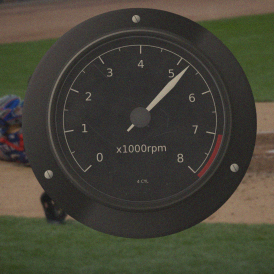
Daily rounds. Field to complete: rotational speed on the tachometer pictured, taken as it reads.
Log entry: 5250 rpm
